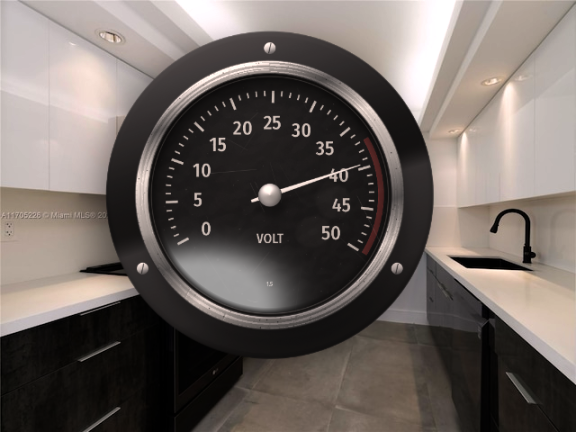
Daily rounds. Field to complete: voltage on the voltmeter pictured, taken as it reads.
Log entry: 39.5 V
